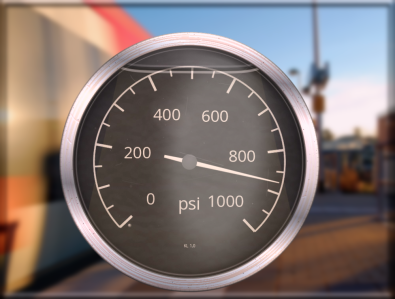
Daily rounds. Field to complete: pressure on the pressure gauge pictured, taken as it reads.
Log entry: 875 psi
